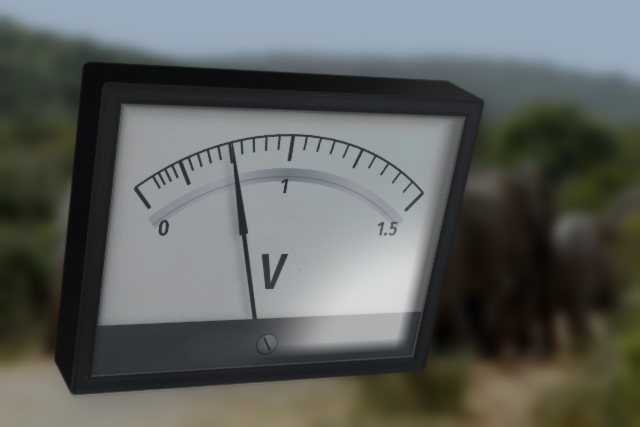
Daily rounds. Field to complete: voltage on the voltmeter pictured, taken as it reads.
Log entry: 0.75 V
